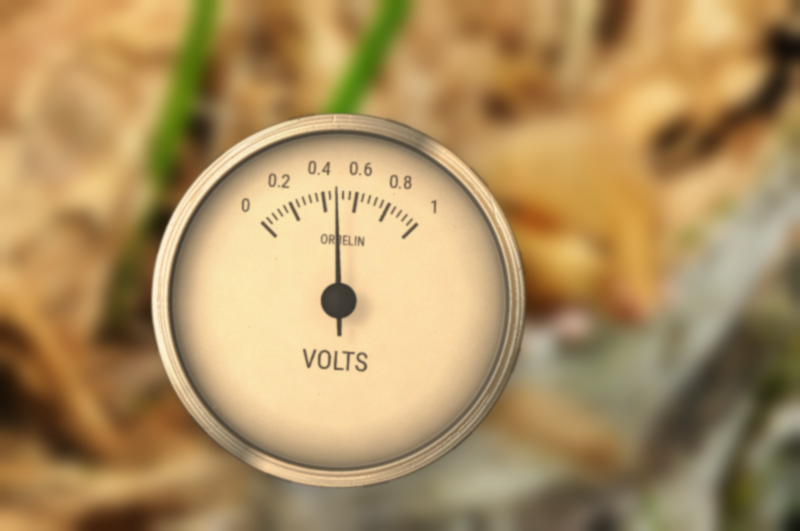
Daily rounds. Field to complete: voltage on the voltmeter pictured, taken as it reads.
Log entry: 0.48 V
